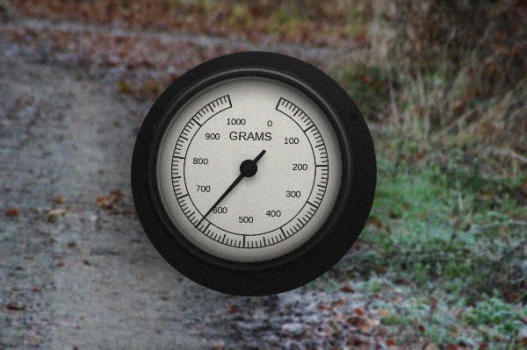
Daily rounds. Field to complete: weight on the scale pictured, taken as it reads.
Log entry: 620 g
